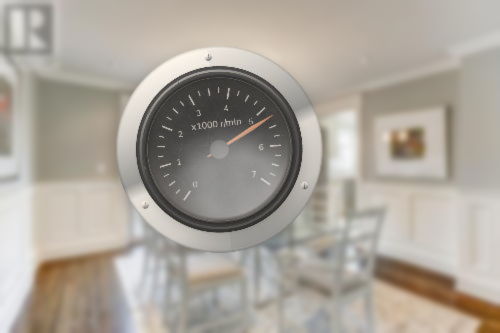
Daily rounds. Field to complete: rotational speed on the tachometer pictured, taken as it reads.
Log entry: 5250 rpm
